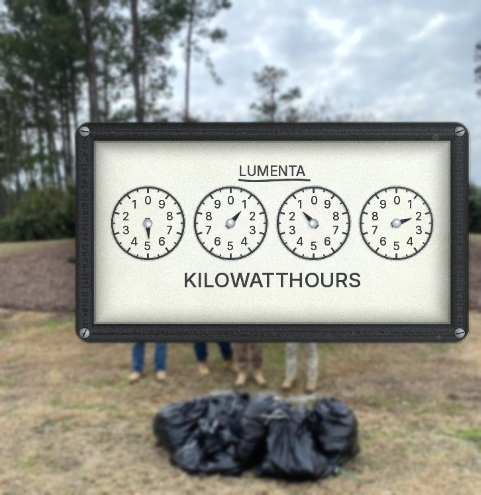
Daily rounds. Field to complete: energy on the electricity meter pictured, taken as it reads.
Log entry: 5112 kWh
